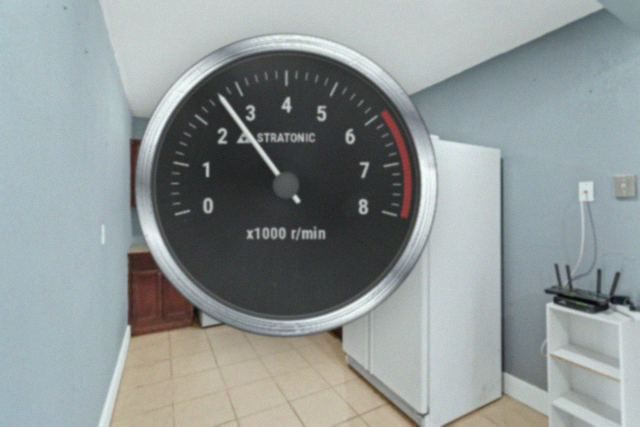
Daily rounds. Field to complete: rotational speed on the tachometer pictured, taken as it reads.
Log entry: 2600 rpm
